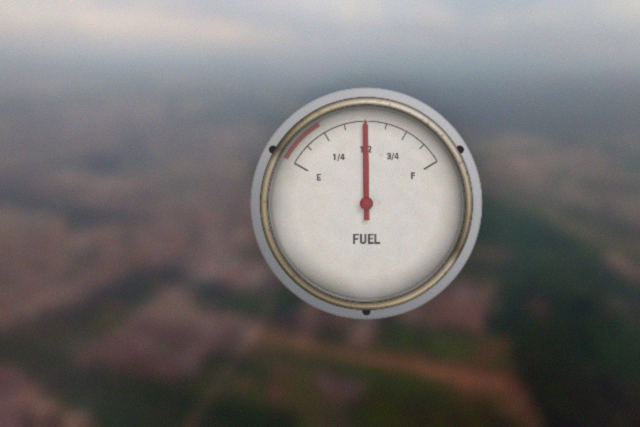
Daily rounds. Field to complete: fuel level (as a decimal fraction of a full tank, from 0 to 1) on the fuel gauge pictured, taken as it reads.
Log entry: 0.5
